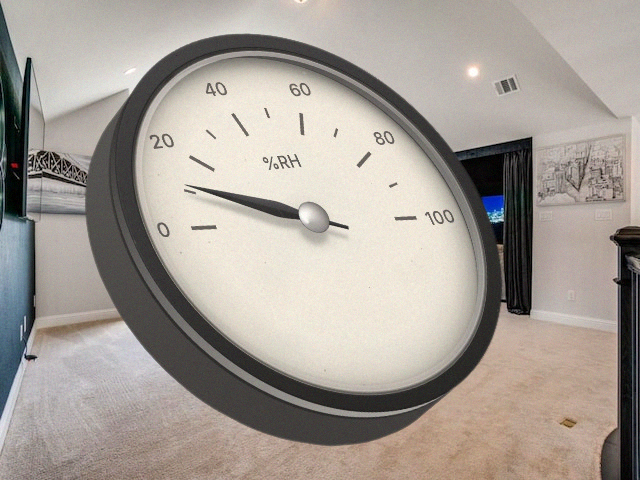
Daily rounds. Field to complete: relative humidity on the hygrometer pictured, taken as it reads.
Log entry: 10 %
